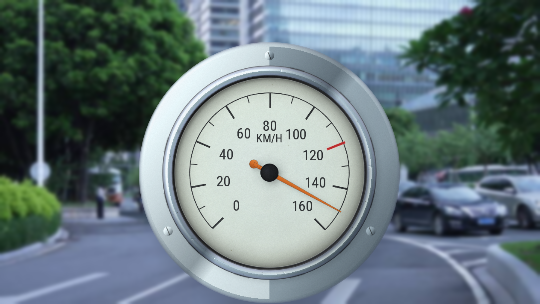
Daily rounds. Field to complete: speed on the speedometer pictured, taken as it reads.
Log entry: 150 km/h
